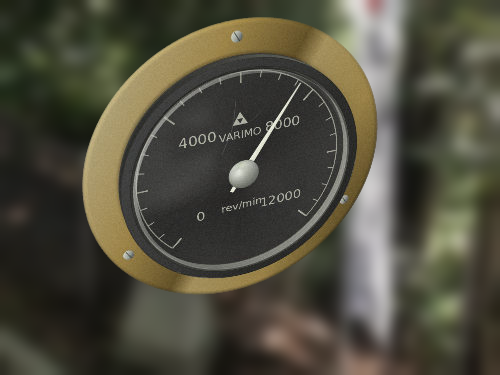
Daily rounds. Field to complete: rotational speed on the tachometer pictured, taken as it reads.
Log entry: 7500 rpm
